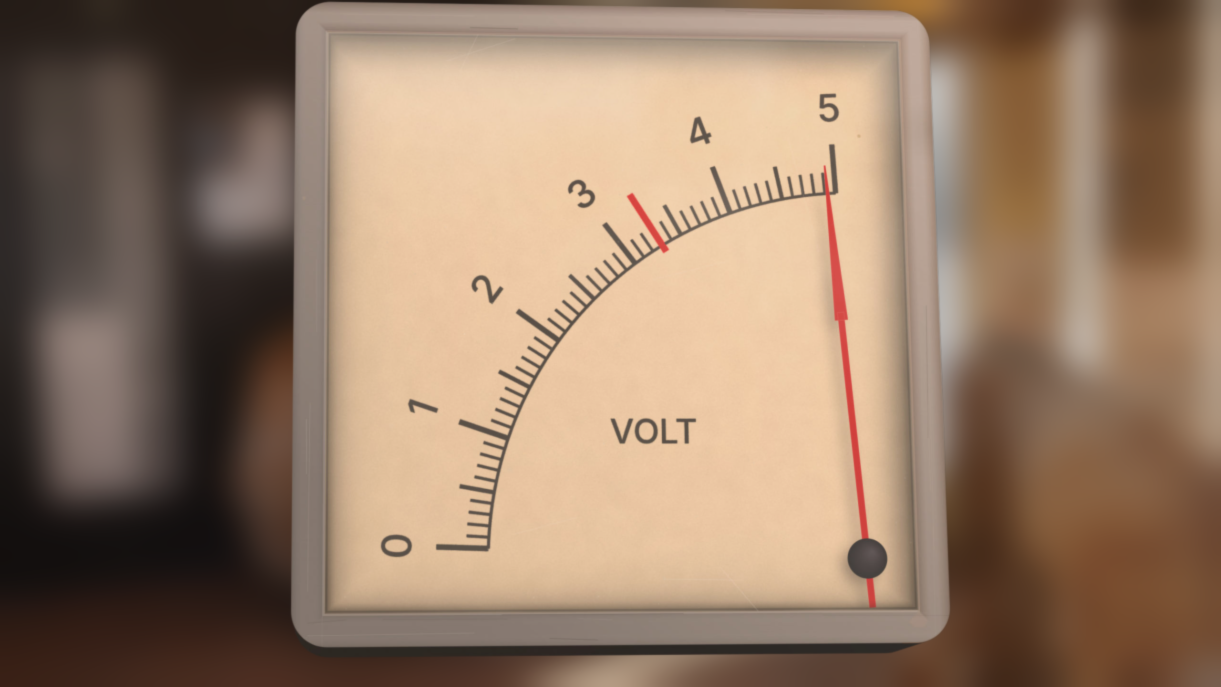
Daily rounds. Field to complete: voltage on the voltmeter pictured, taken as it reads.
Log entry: 4.9 V
